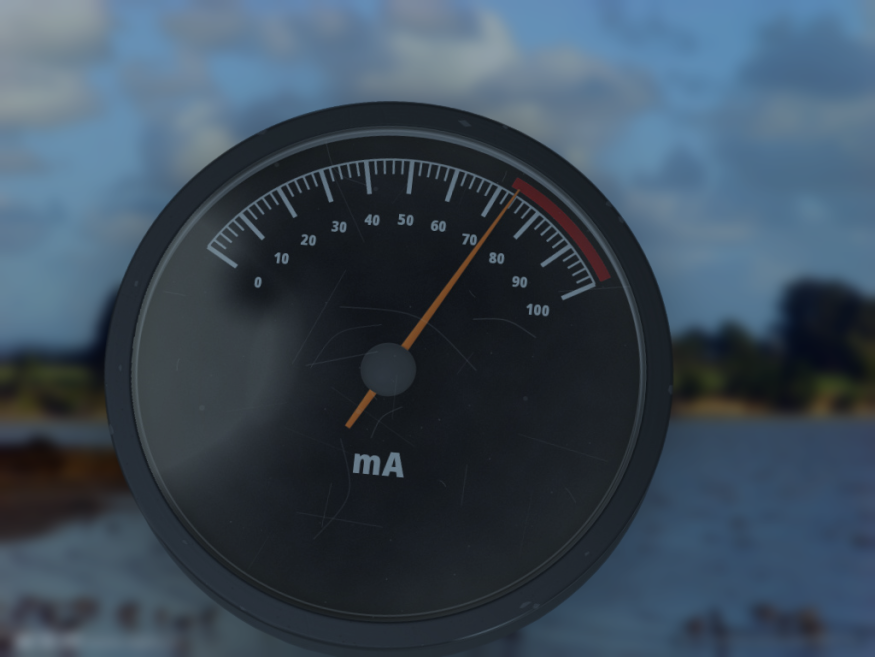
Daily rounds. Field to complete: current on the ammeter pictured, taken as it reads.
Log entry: 74 mA
